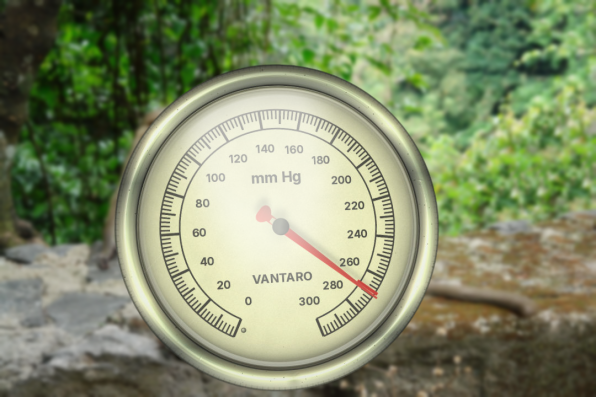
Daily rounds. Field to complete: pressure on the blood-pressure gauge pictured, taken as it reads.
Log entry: 270 mmHg
